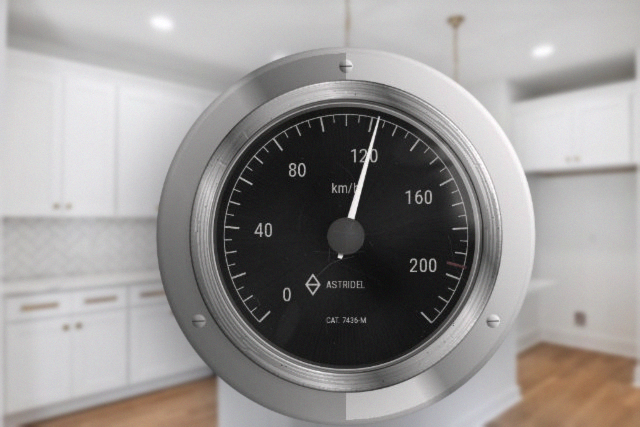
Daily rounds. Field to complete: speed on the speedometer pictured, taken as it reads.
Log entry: 122.5 km/h
